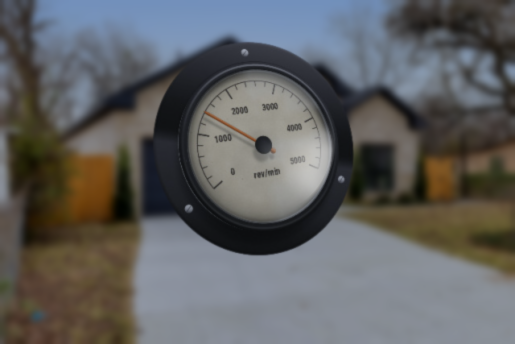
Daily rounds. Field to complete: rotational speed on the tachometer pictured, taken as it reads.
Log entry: 1400 rpm
